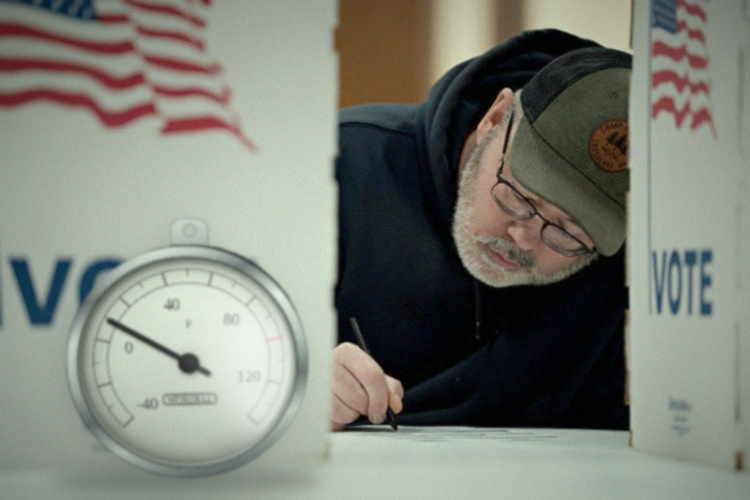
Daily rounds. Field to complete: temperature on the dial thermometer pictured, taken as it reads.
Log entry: 10 °F
